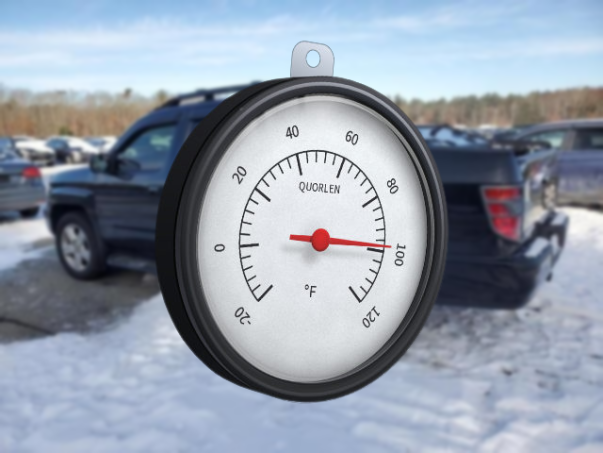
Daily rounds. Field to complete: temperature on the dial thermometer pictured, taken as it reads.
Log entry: 98 °F
